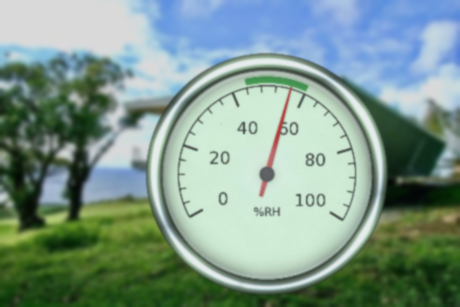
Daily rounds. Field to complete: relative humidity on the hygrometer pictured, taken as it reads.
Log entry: 56 %
